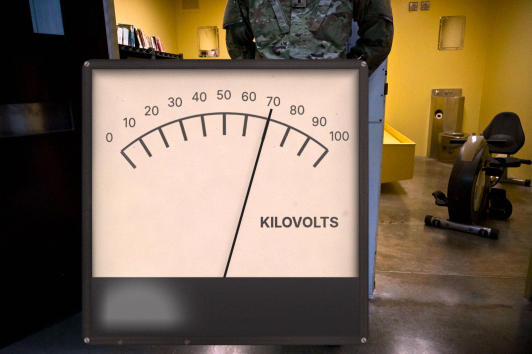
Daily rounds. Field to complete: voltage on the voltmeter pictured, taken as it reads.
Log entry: 70 kV
